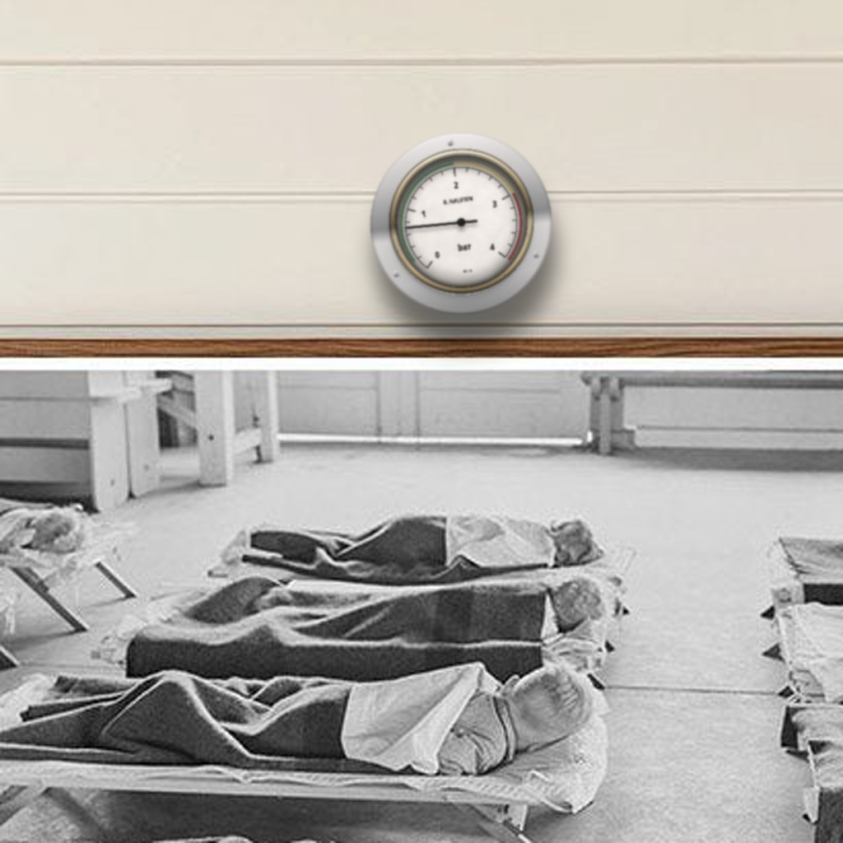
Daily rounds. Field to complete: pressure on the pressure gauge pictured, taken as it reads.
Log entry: 0.7 bar
